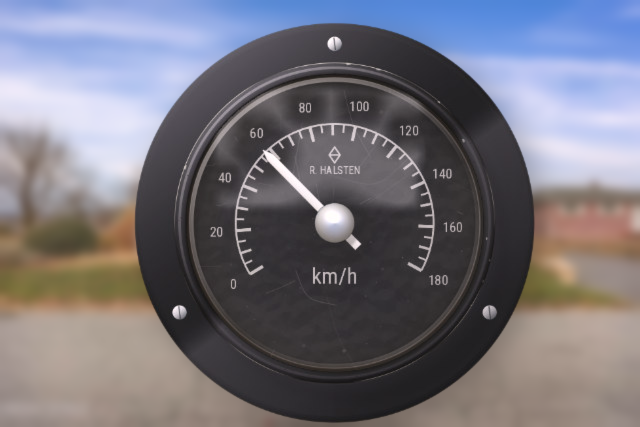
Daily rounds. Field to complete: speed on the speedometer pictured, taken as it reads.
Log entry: 57.5 km/h
